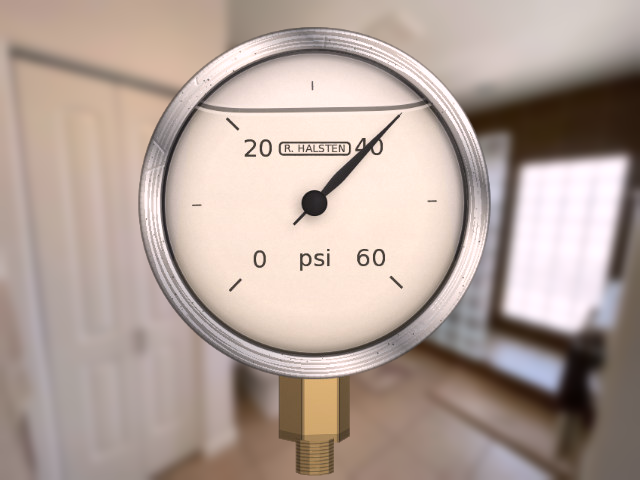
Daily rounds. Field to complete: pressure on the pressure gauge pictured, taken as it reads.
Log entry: 40 psi
